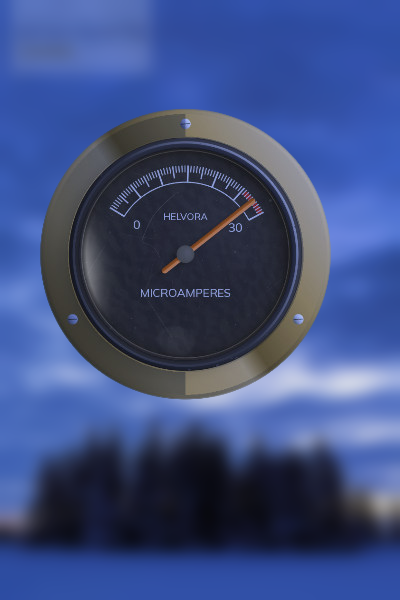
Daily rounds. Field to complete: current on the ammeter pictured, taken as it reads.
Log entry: 27.5 µA
